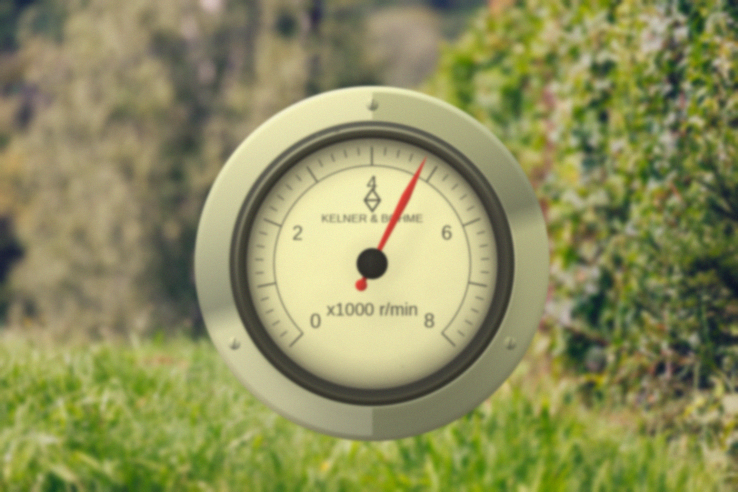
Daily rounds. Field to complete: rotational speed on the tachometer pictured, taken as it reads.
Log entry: 4800 rpm
